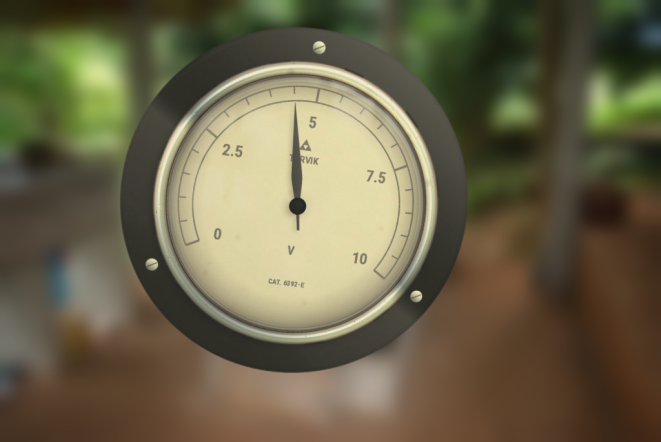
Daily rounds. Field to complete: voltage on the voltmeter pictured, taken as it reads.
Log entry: 4.5 V
